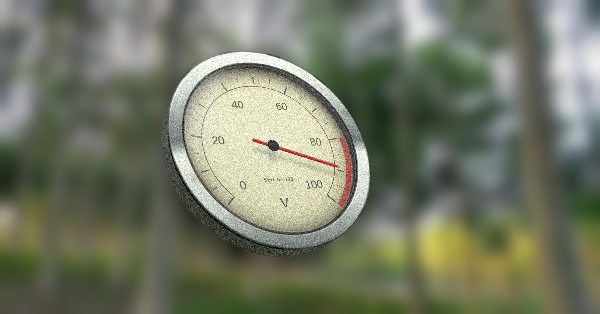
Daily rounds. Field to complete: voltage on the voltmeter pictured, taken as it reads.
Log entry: 90 V
